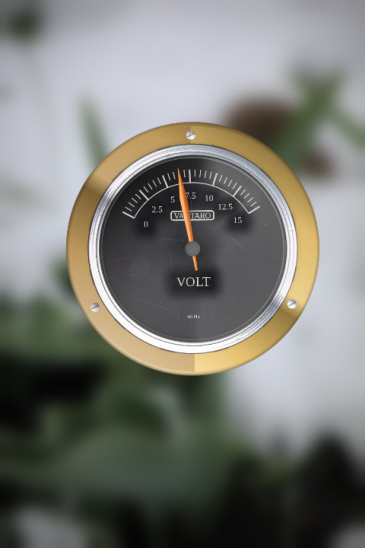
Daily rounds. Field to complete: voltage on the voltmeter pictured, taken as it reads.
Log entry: 6.5 V
